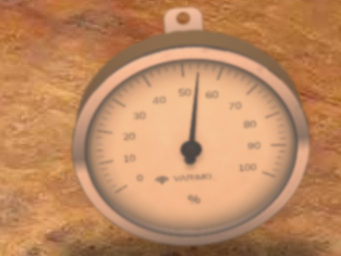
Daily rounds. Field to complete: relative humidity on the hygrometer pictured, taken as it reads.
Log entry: 54 %
